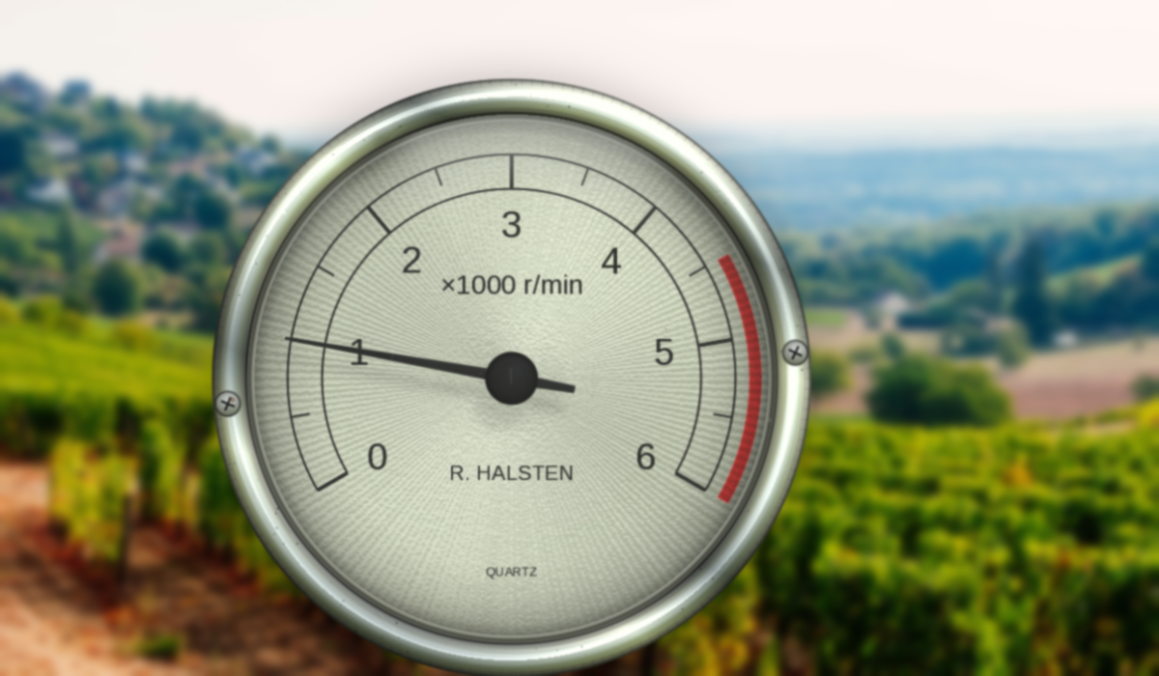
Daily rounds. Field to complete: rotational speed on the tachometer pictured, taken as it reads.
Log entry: 1000 rpm
